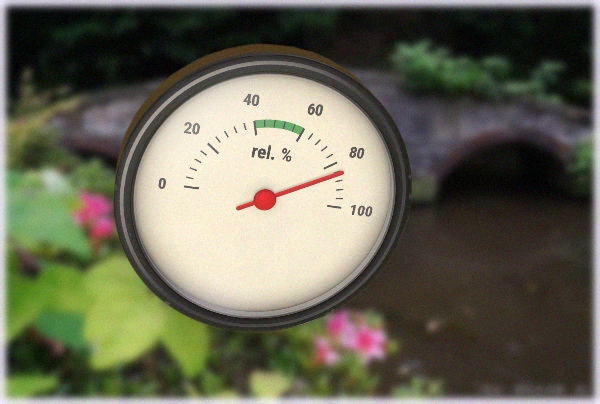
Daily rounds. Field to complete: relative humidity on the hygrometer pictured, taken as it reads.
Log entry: 84 %
